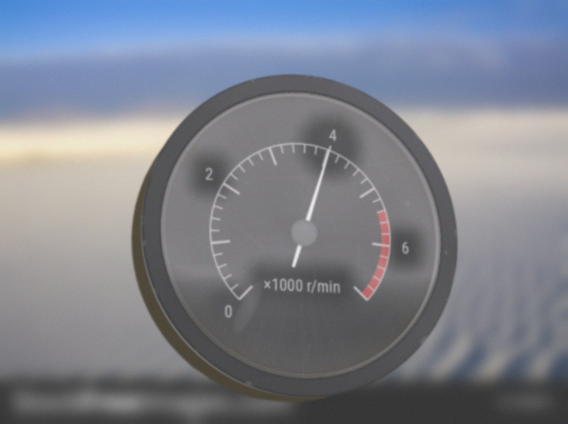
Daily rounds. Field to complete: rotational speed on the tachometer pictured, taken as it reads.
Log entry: 4000 rpm
